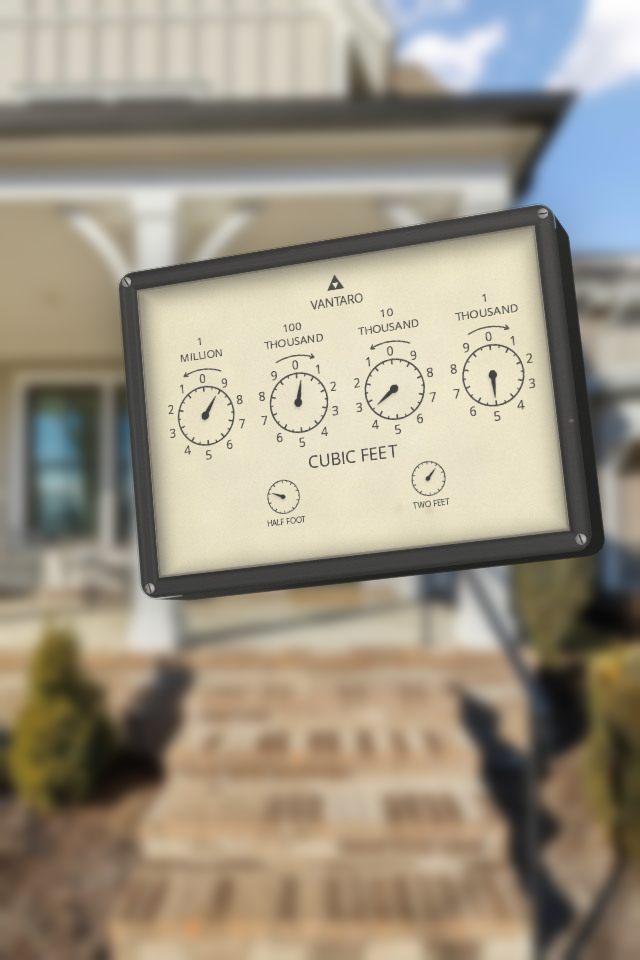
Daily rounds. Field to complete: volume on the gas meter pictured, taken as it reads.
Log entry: 903500 ft³
